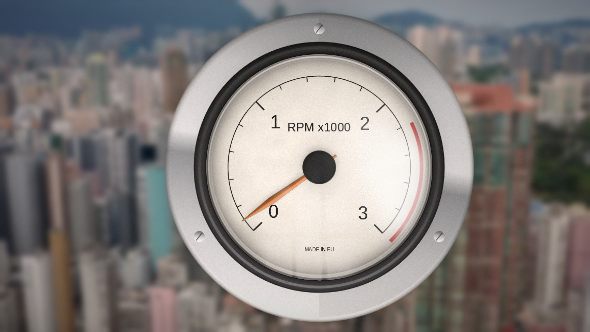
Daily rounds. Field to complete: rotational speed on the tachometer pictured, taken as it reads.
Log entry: 100 rpm
